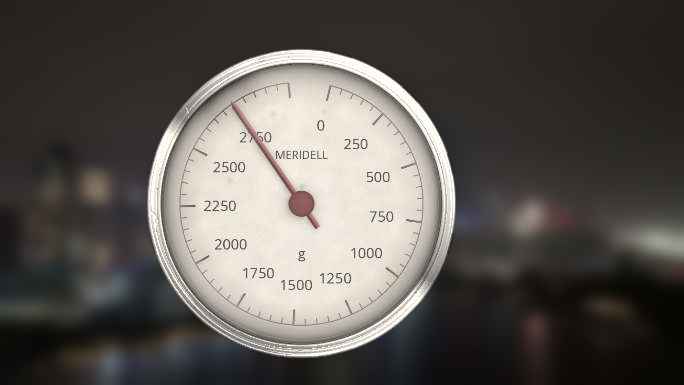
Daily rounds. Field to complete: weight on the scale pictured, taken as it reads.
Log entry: 2750 g
